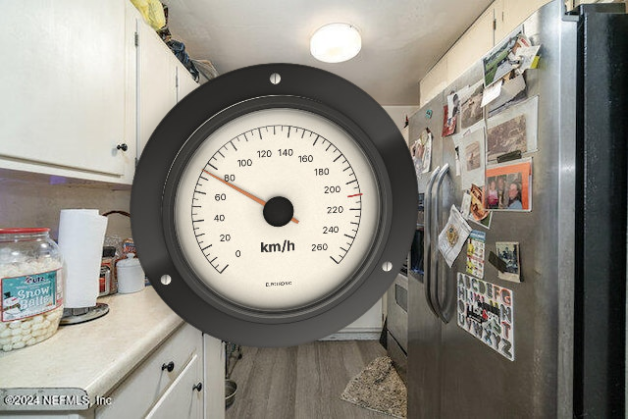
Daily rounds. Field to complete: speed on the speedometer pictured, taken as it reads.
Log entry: 75 km/h
